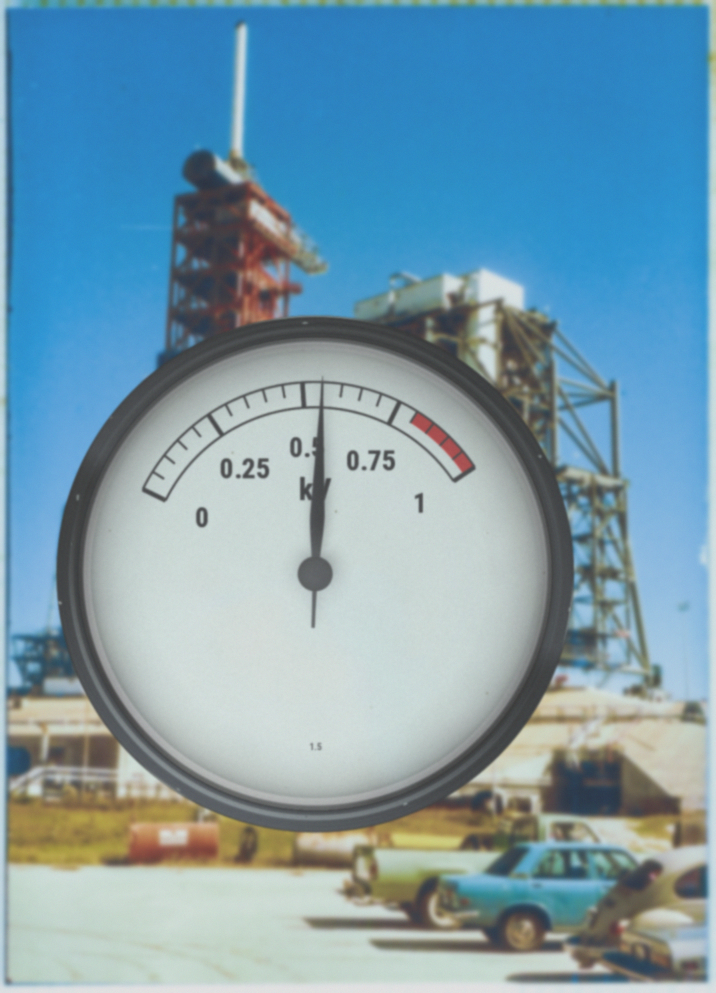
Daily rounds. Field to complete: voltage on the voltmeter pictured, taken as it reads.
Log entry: 0.55 kV
